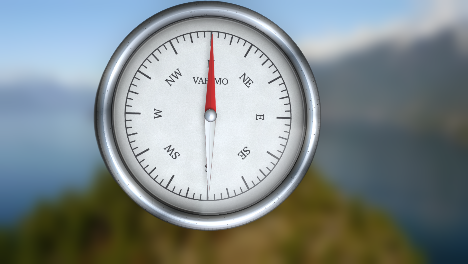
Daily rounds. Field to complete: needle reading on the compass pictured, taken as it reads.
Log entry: 0 °
